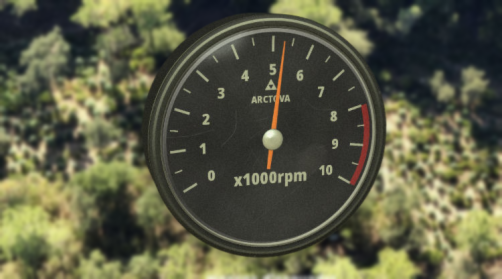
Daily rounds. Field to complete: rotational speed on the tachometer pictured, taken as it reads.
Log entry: 5250 rpm
